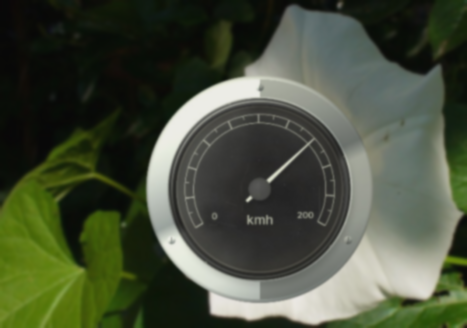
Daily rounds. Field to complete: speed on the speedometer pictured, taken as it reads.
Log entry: 140 km/h
